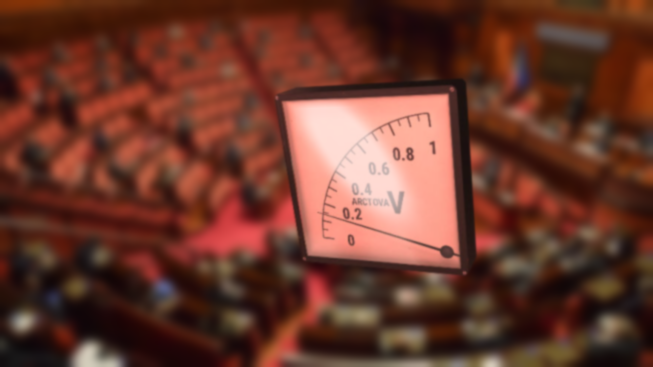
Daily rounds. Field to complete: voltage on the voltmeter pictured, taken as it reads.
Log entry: 0.15 V
